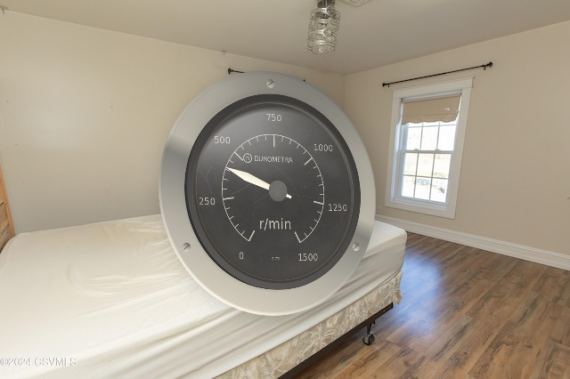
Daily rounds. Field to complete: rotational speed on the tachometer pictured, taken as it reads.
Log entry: 400 rpm
